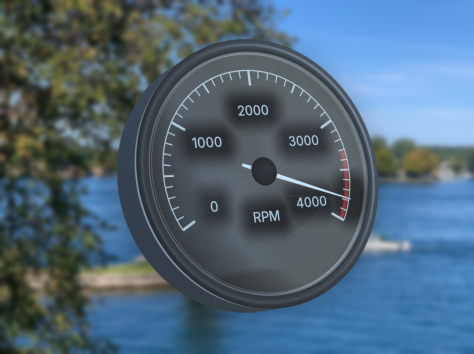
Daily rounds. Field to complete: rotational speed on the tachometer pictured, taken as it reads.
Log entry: 3800 rpm
